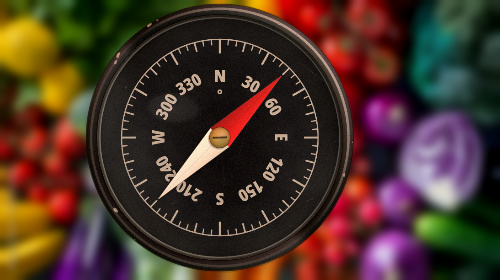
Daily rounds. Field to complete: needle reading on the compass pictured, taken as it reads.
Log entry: 45 °
